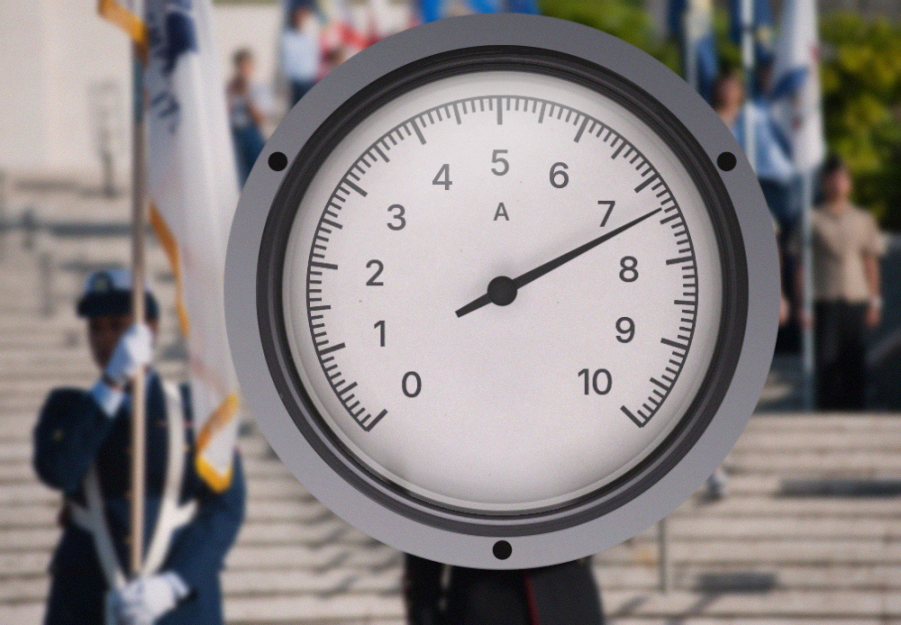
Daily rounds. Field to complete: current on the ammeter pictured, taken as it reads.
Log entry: 7.35 A
